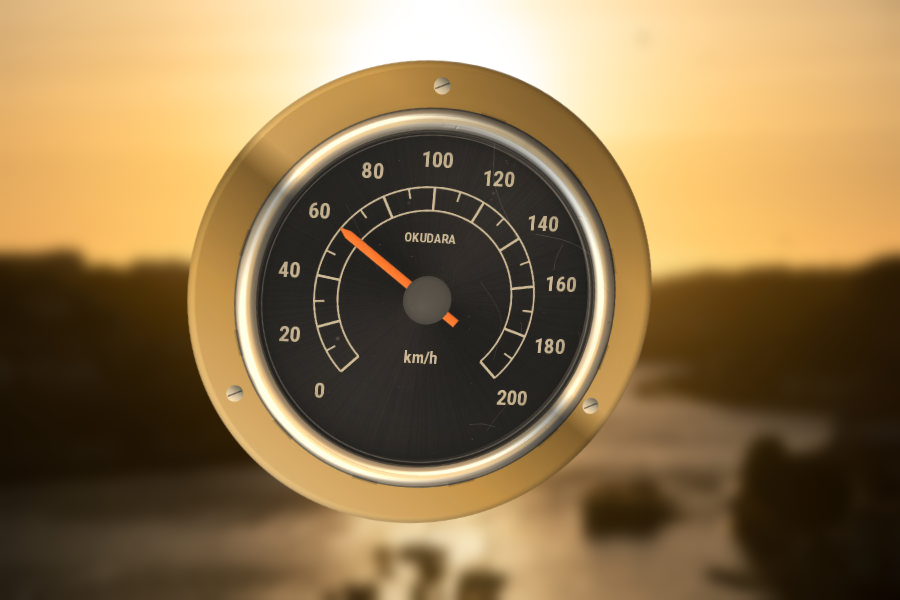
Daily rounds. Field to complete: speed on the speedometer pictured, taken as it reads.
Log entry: 60 km/h
